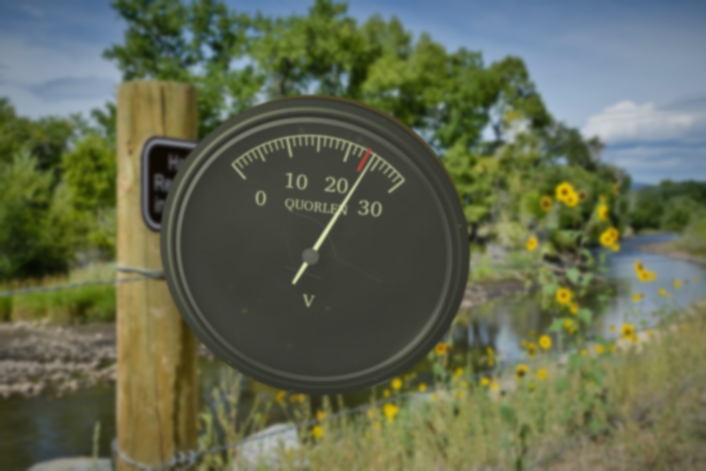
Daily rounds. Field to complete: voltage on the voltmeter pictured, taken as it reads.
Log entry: 24 V
